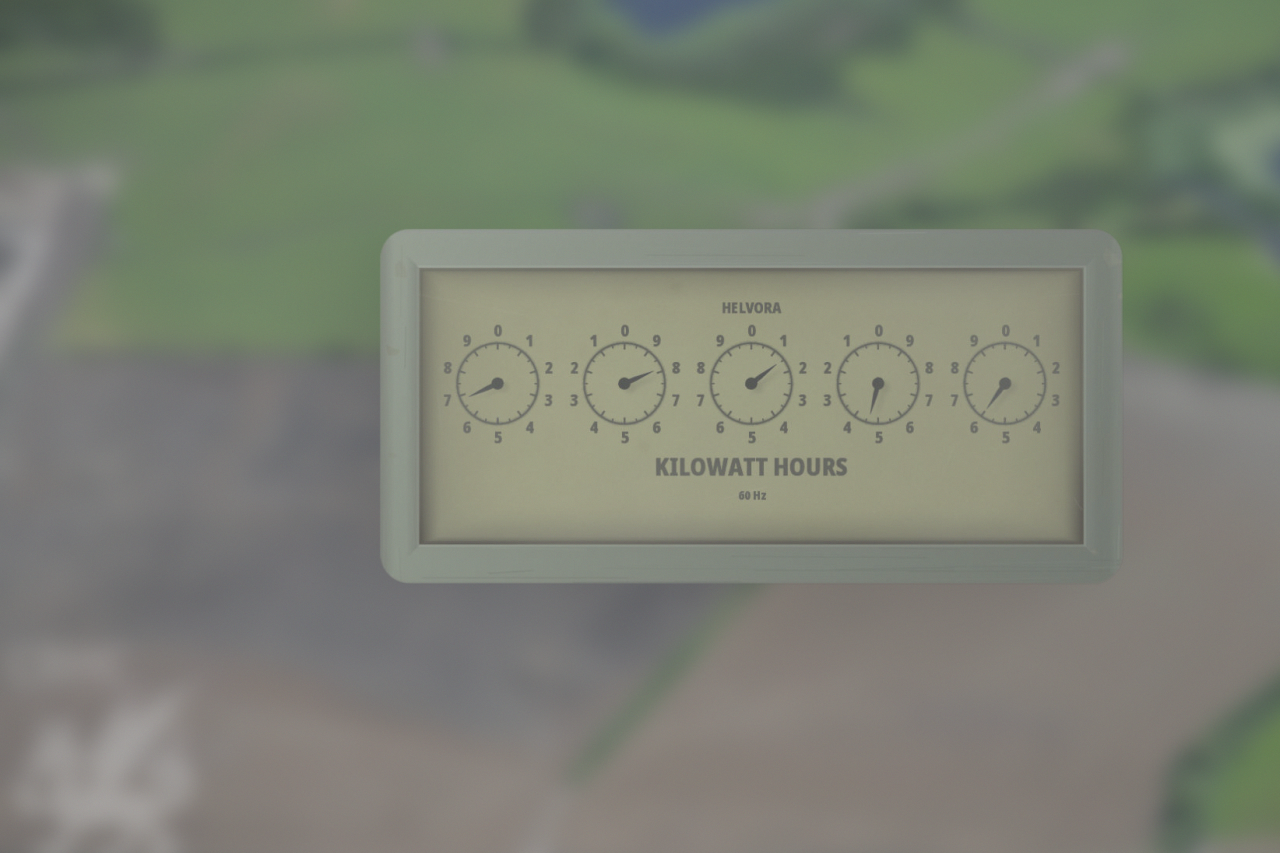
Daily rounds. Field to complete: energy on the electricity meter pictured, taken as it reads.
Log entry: 68146 kWh
